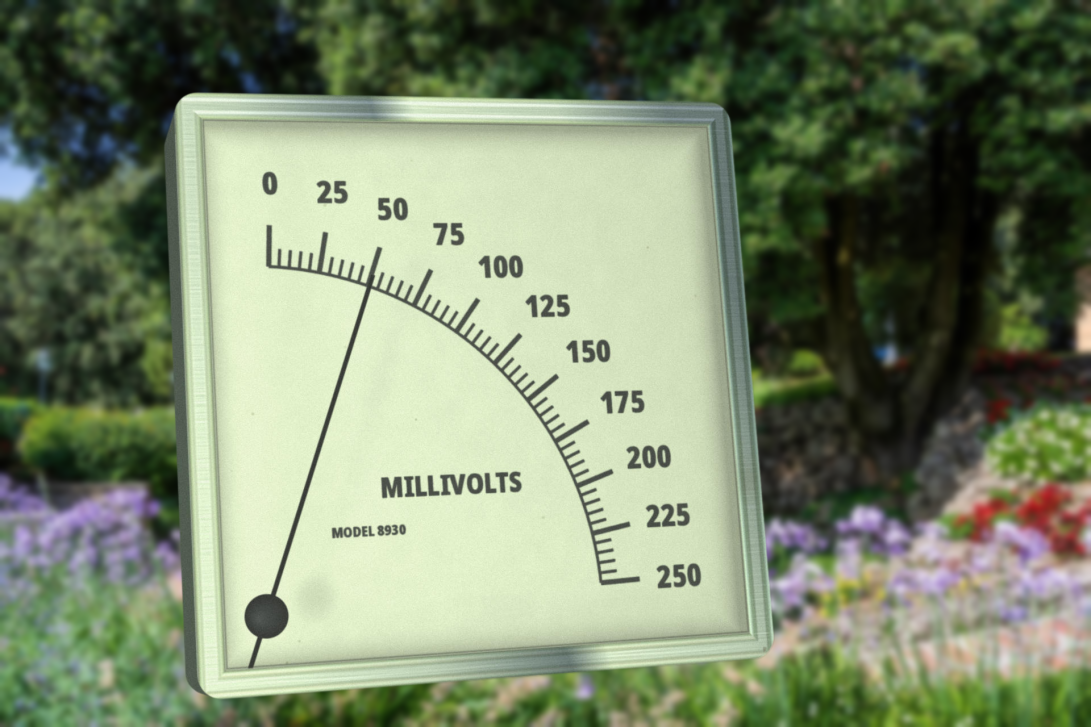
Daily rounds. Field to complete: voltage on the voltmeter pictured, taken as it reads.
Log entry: 50 mV
